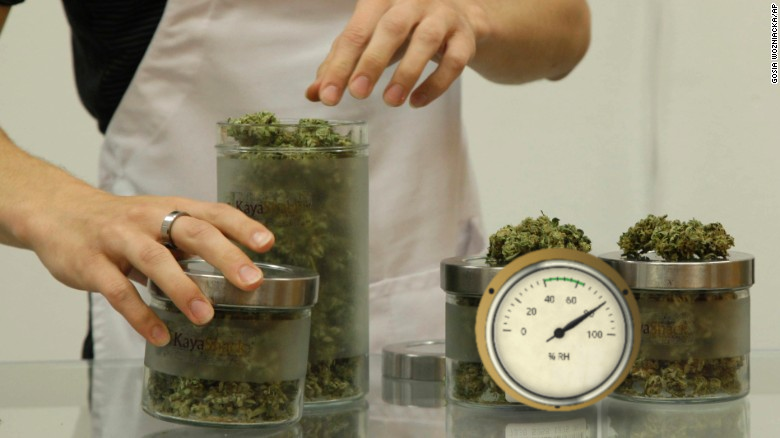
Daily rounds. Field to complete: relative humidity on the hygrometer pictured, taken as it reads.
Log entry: 80 %
